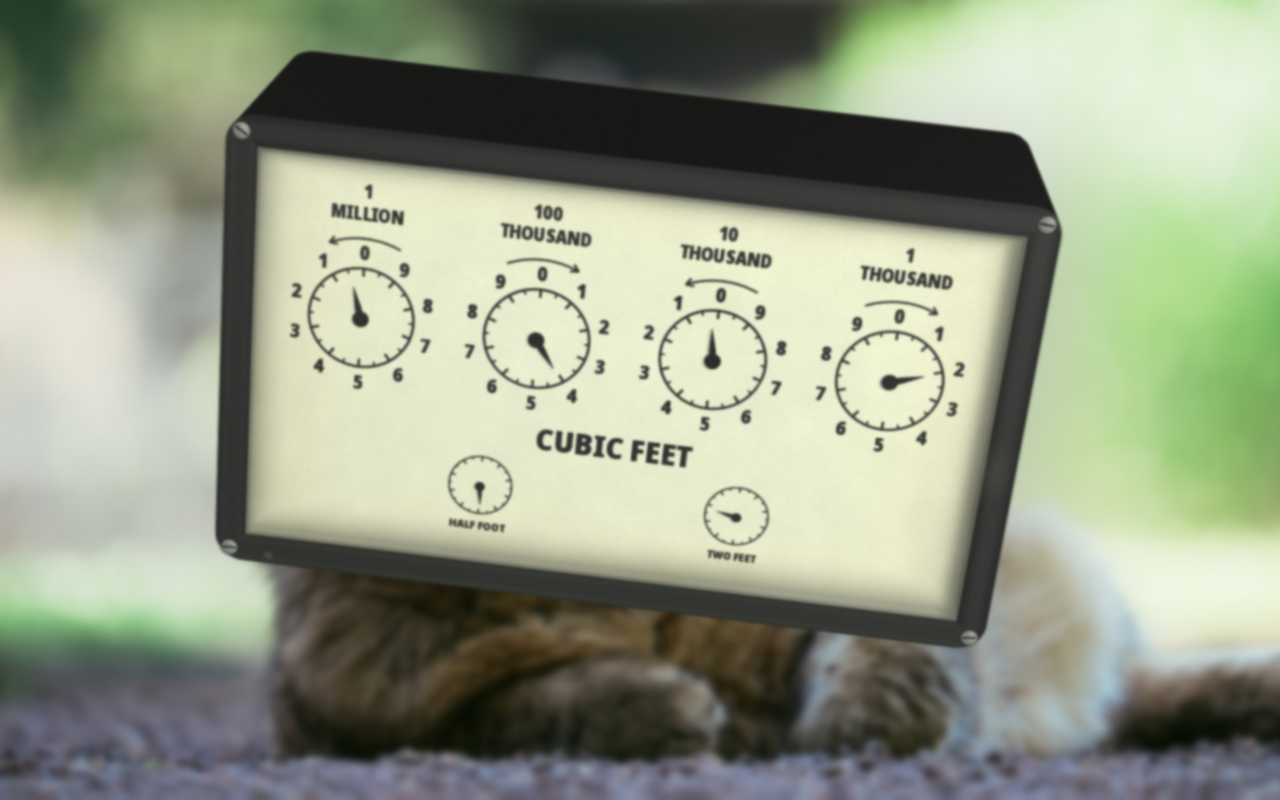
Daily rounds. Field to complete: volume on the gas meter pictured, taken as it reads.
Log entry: 40200 ft³
